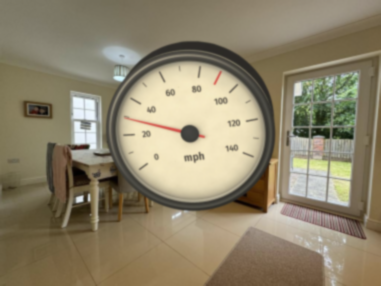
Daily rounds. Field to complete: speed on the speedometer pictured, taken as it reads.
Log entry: 30 mph
